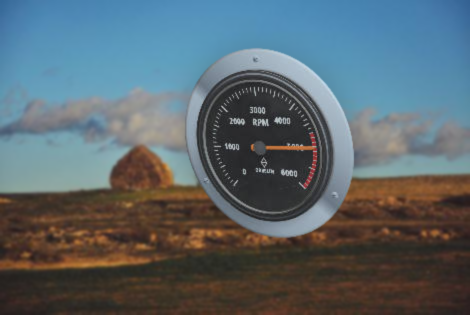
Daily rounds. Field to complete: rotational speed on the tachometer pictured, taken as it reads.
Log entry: 5000 rpm
